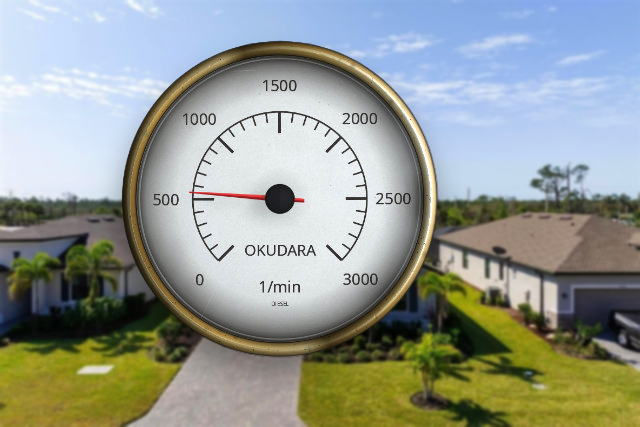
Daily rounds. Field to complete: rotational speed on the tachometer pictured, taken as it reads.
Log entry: 550 rpm
